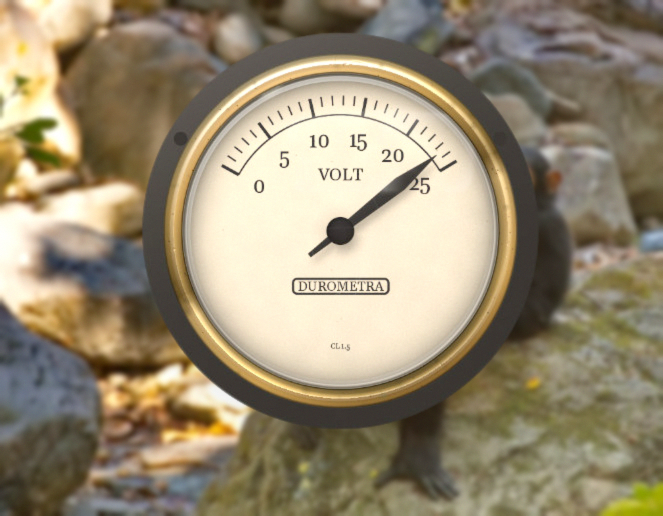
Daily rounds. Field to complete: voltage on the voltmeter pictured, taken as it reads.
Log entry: 23.5 V
